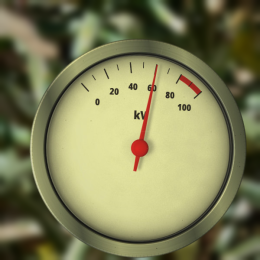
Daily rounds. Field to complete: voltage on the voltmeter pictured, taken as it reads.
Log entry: 60 kV
